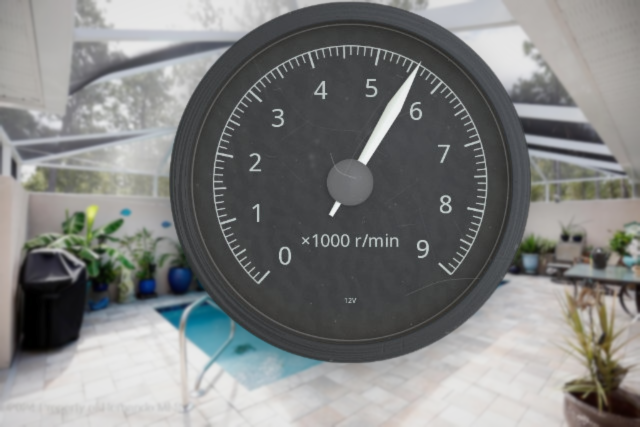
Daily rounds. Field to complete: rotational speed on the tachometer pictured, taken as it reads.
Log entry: 5600 rpm
